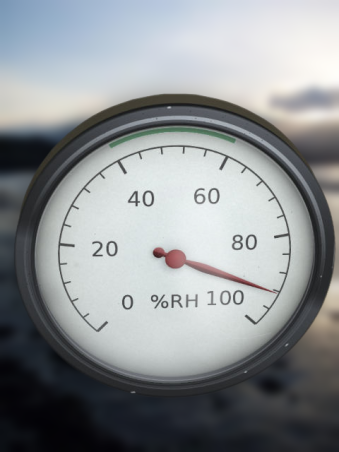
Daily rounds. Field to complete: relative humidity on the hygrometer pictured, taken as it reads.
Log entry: 92 %
